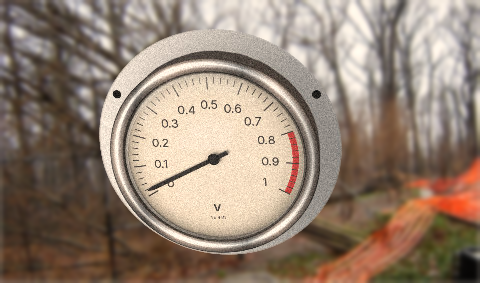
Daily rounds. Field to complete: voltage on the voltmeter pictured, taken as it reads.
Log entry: 0.02 V
